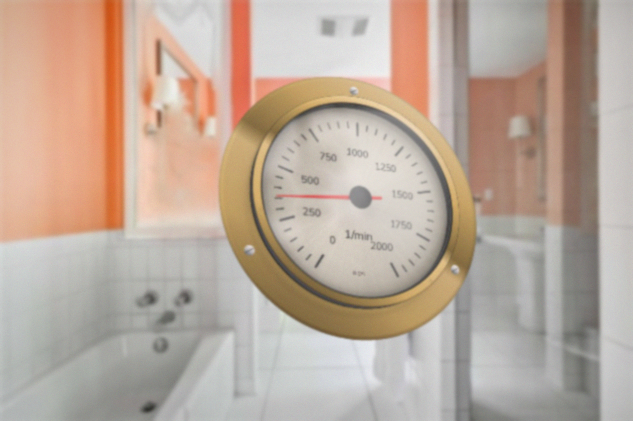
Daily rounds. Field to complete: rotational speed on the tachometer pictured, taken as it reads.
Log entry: 350 rpm
